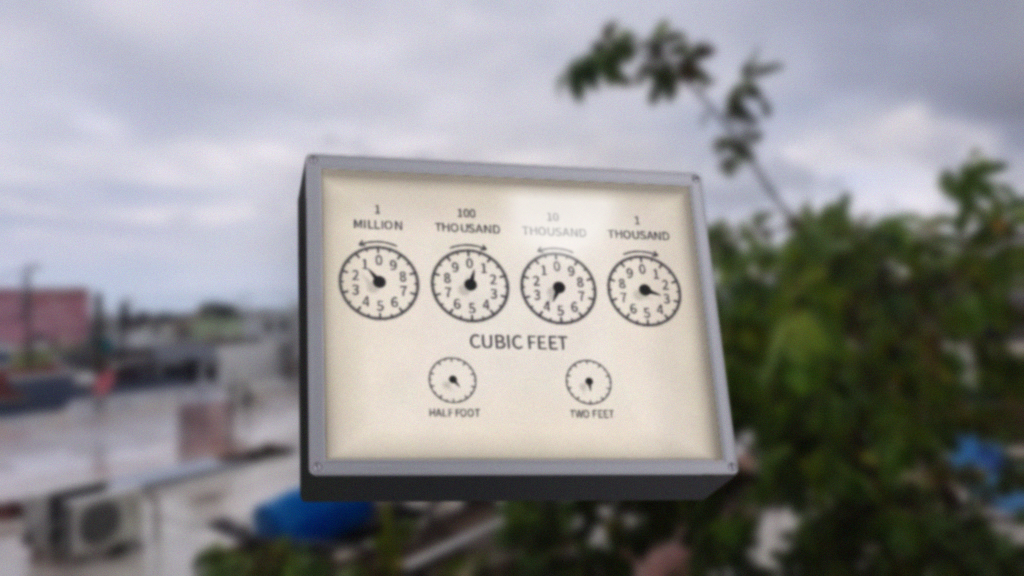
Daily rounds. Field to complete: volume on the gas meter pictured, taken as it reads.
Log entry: 104300 ft³
